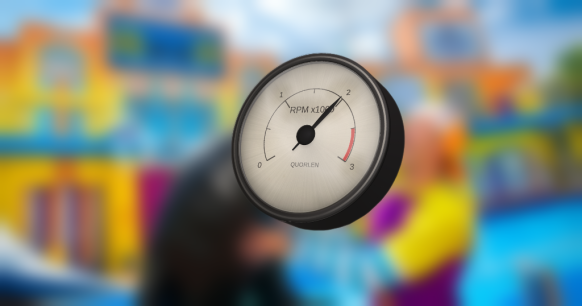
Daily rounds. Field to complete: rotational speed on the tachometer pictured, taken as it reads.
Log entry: 2000 rpm
